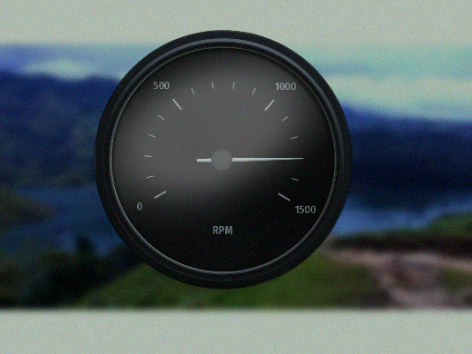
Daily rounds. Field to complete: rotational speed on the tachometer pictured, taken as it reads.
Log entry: 1300 rpm
